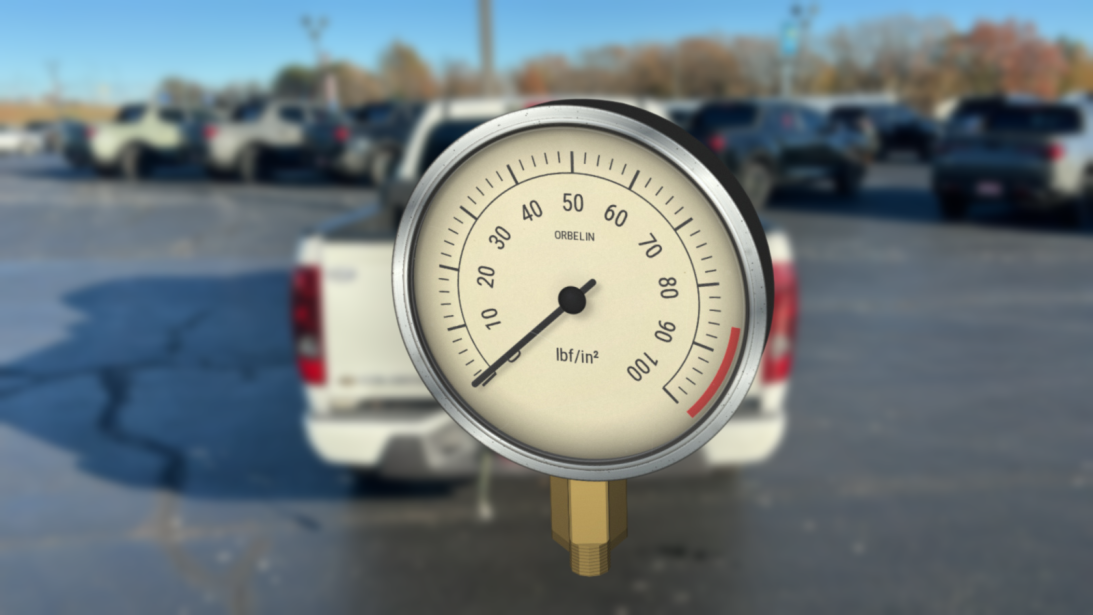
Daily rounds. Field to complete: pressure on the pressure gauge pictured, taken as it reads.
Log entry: 1 psi
